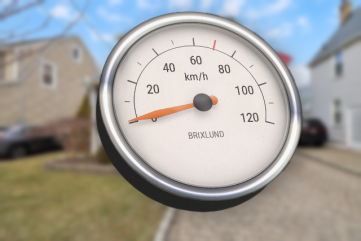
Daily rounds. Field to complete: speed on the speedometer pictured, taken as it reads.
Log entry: 0 km/h
